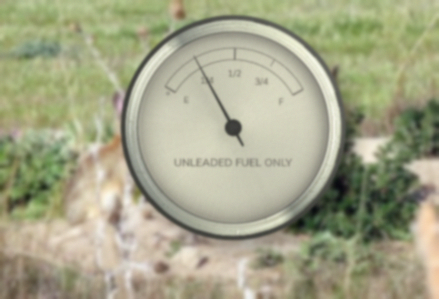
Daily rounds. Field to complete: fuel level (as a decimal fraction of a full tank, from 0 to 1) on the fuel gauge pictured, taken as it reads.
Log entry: 0.25
